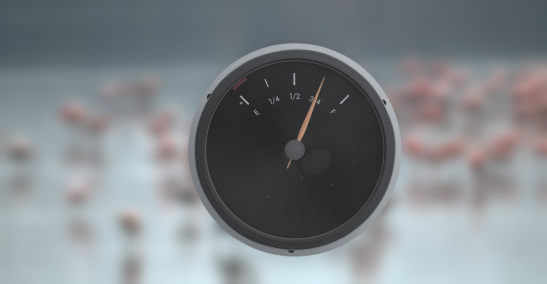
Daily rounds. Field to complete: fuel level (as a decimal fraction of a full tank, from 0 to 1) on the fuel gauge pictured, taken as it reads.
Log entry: 0.75
